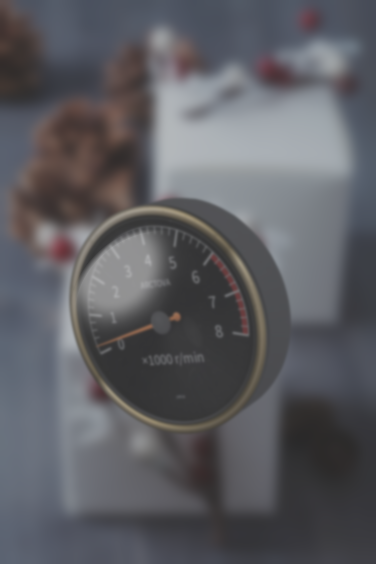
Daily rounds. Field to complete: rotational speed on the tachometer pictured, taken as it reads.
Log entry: 200 rpm
